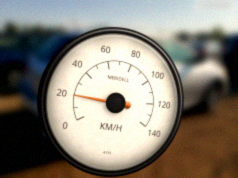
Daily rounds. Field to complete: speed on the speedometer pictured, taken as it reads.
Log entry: 20 km/h
